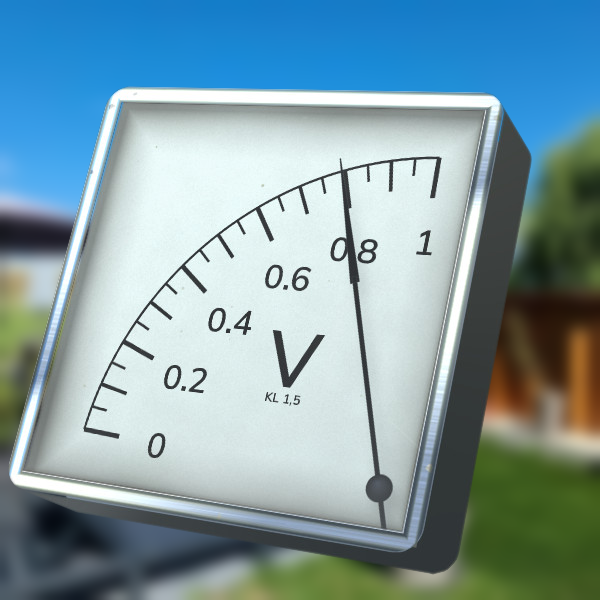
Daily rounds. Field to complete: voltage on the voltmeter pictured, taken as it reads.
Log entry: 0.8 V
